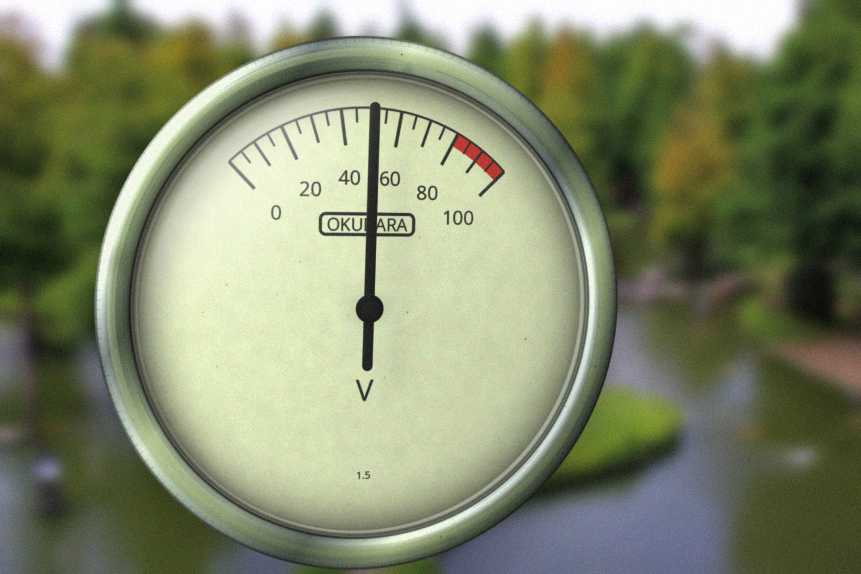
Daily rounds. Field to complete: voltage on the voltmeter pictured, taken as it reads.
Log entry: 50 V
